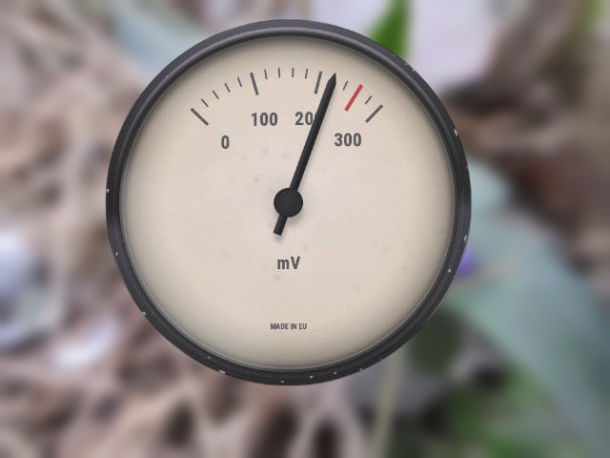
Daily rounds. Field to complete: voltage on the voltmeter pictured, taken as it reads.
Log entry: 220 mV
